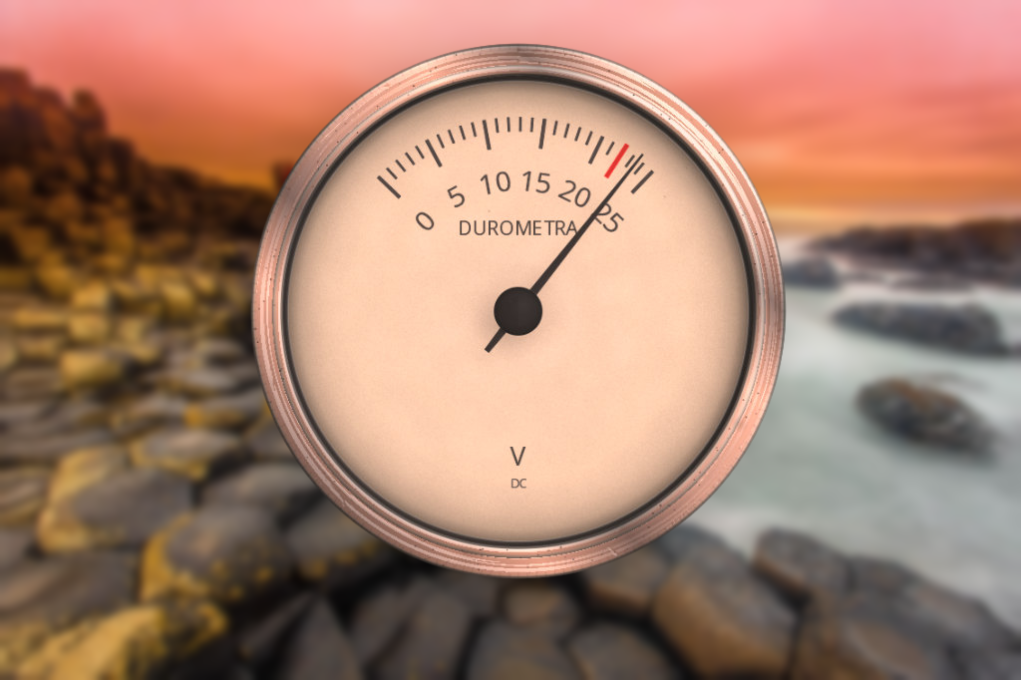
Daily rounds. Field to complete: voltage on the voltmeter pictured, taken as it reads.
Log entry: 23.5 V
